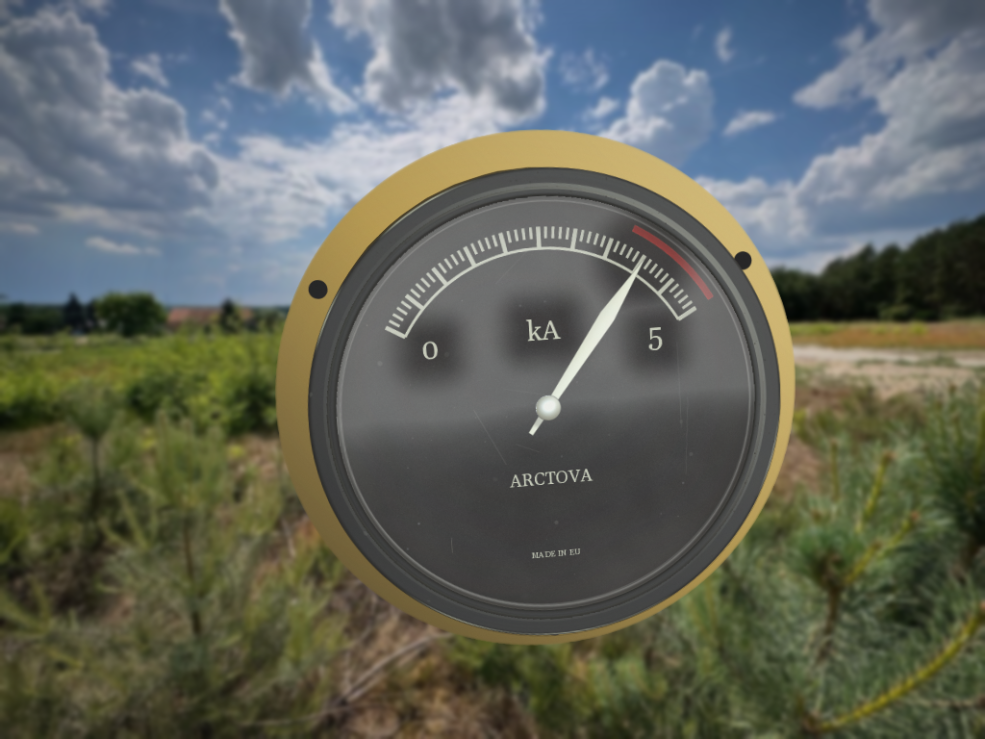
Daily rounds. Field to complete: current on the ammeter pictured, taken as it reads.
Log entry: 4 kA
